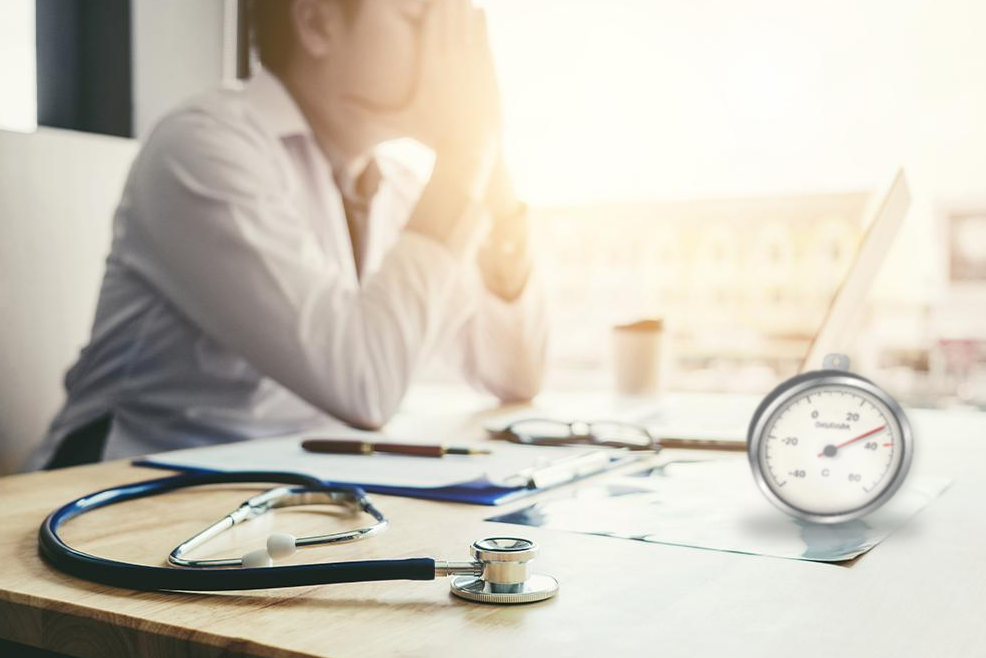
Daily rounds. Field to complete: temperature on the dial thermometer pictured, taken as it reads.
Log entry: 32 °C
